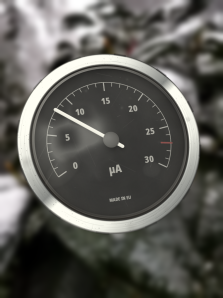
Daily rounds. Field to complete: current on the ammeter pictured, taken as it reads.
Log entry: 8 µA
